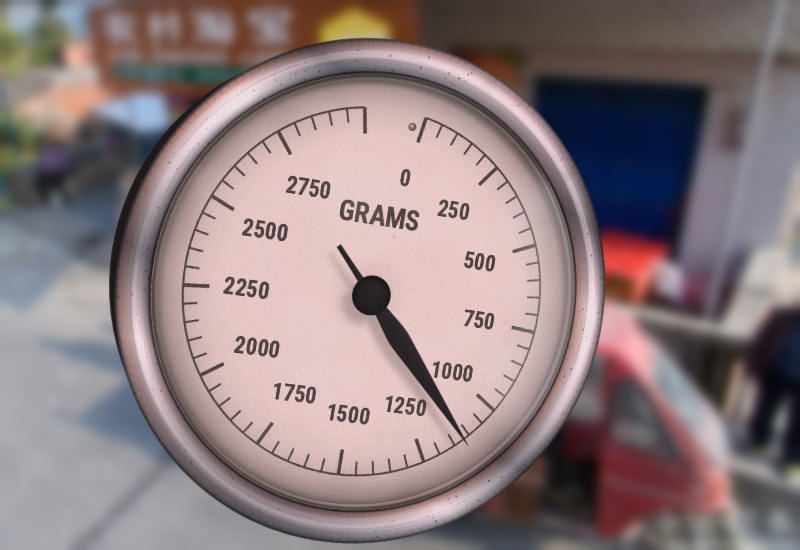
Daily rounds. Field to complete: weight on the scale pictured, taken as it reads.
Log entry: 1125 g
